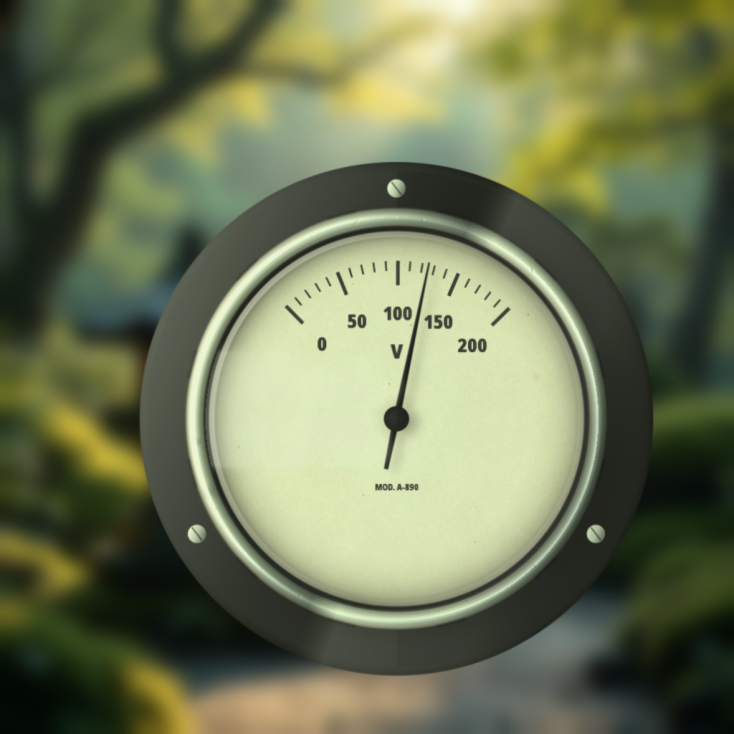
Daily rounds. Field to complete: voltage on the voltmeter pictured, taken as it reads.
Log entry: 125 V
